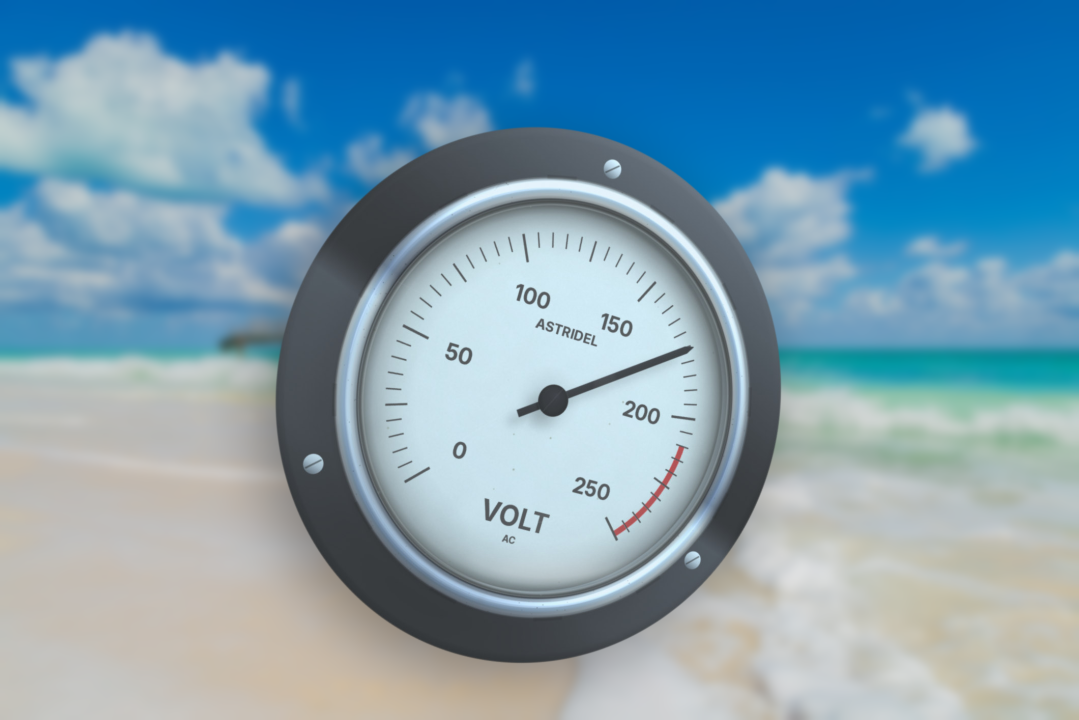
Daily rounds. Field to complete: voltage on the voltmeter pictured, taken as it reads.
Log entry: 175 V
